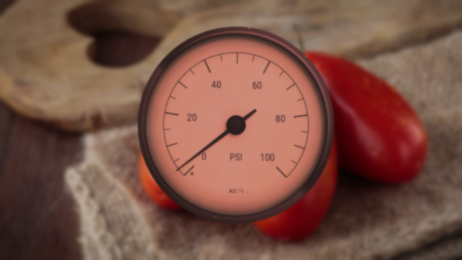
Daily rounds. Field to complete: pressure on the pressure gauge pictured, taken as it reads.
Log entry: 2.5 psi
